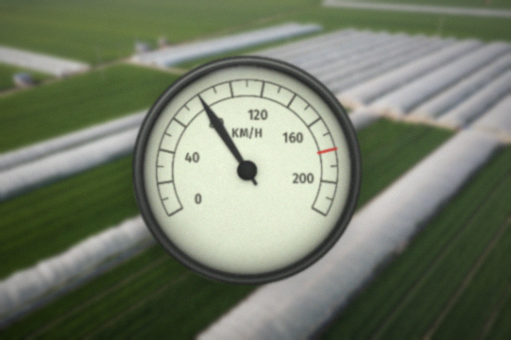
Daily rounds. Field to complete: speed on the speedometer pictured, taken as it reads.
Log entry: 80 km/h
